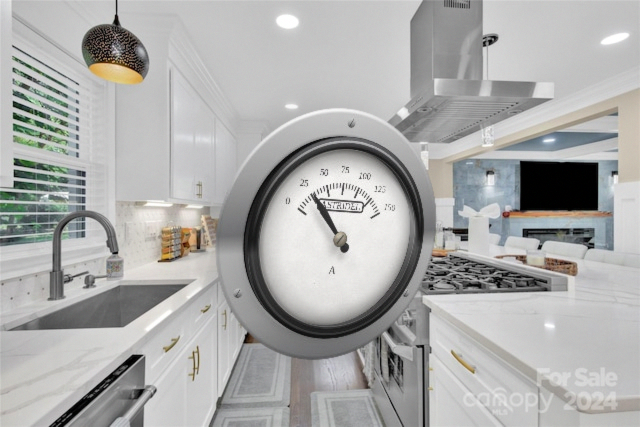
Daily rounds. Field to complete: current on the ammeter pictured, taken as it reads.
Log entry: 25 A
